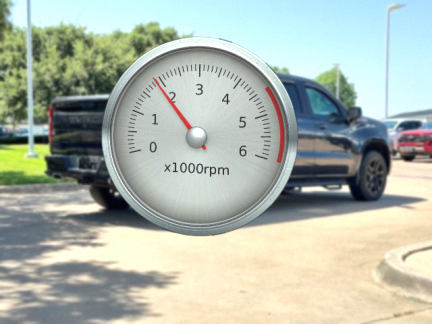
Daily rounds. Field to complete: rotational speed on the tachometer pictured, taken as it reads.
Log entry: 1900 rpm
